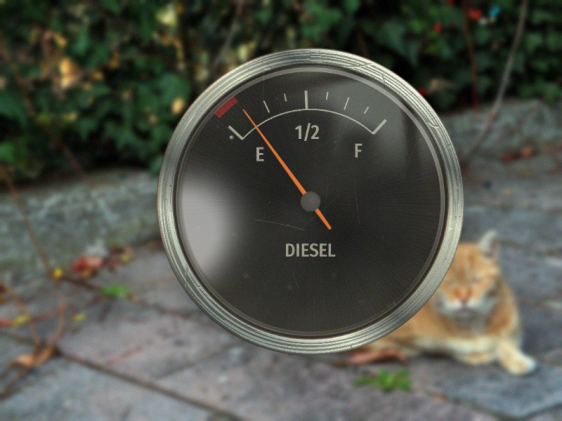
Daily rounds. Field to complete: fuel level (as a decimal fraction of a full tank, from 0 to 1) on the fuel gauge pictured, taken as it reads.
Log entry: 0.125
